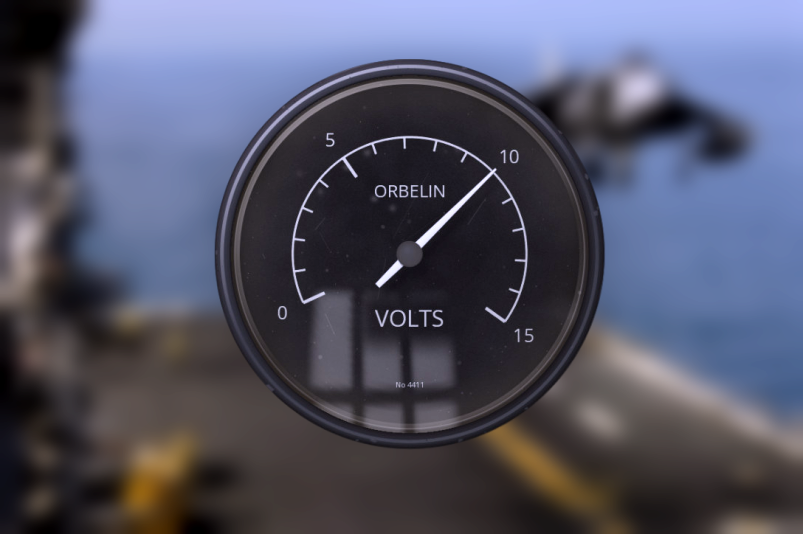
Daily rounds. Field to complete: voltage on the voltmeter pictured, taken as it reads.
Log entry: 10 V
